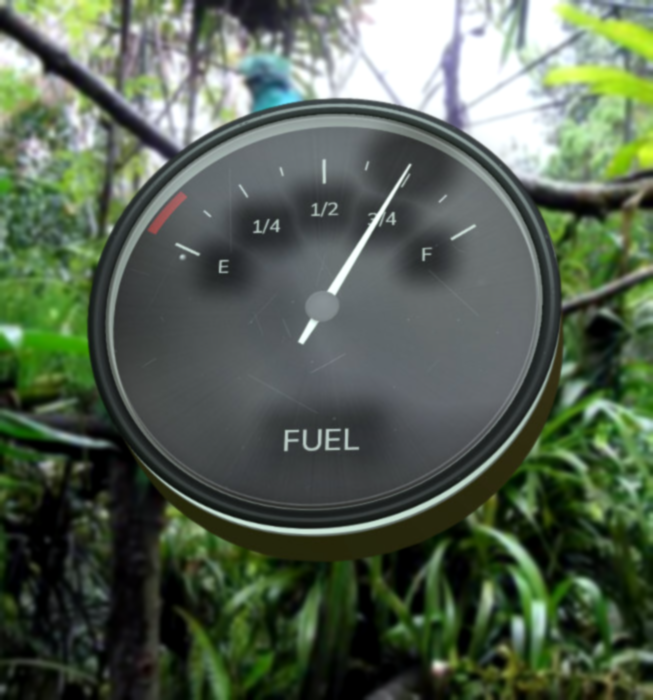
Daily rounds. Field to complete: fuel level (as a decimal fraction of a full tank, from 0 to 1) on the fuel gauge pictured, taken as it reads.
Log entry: 0.75
